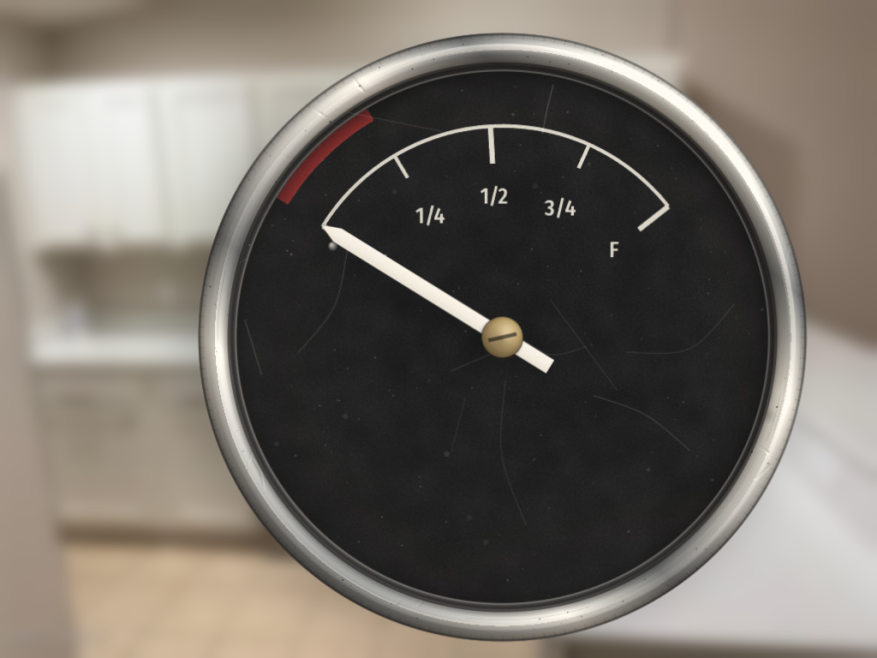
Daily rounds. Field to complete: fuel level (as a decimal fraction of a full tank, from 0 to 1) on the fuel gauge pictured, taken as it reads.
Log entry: 0
